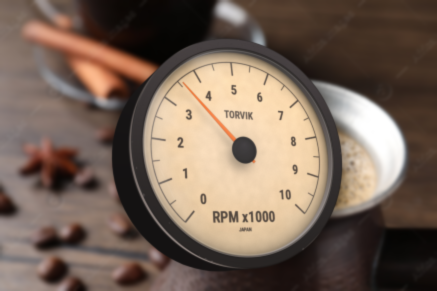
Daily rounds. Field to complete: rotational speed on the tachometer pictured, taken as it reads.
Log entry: 3500 rpm
